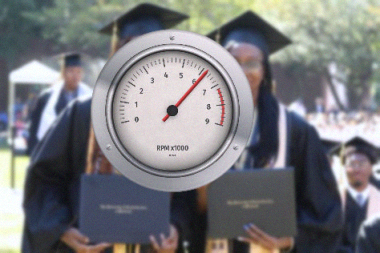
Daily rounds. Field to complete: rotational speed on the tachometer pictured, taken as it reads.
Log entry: 6200 rpm
